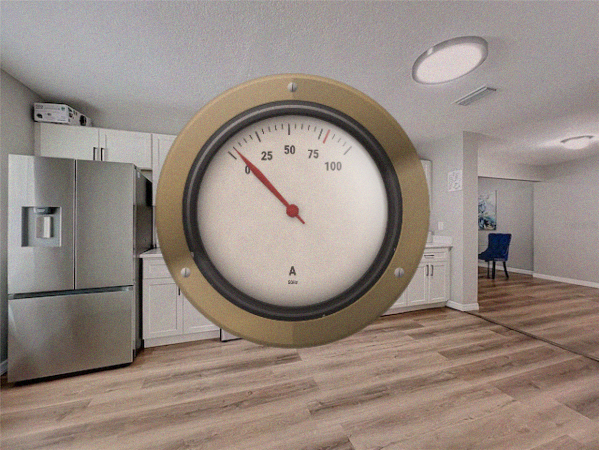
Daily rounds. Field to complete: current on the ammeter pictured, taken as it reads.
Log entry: 5 A
